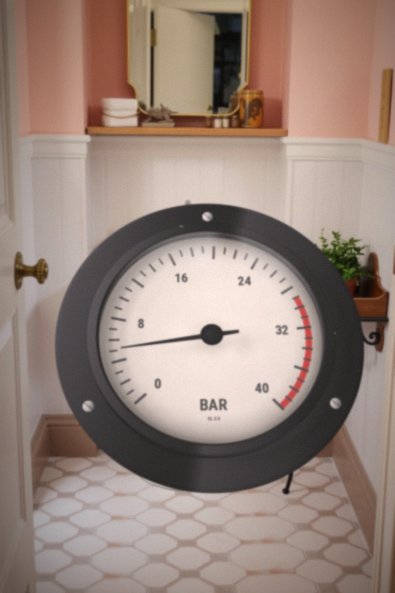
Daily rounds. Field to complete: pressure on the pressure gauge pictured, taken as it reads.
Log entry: 5 bar
